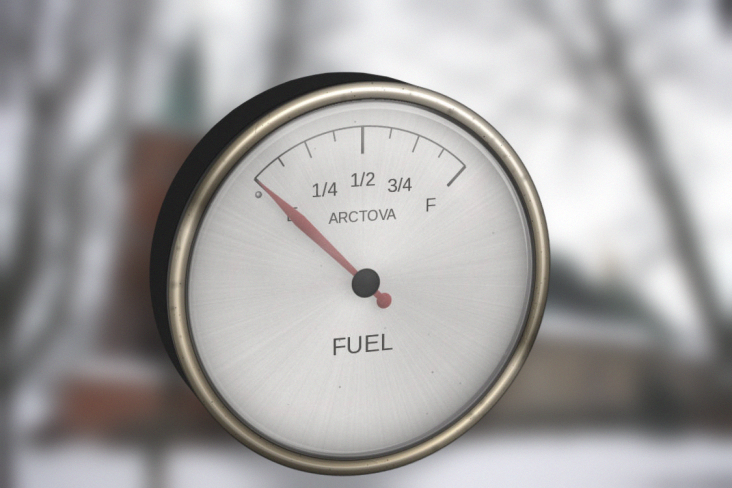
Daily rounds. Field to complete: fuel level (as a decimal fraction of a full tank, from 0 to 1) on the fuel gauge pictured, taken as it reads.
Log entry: 0
